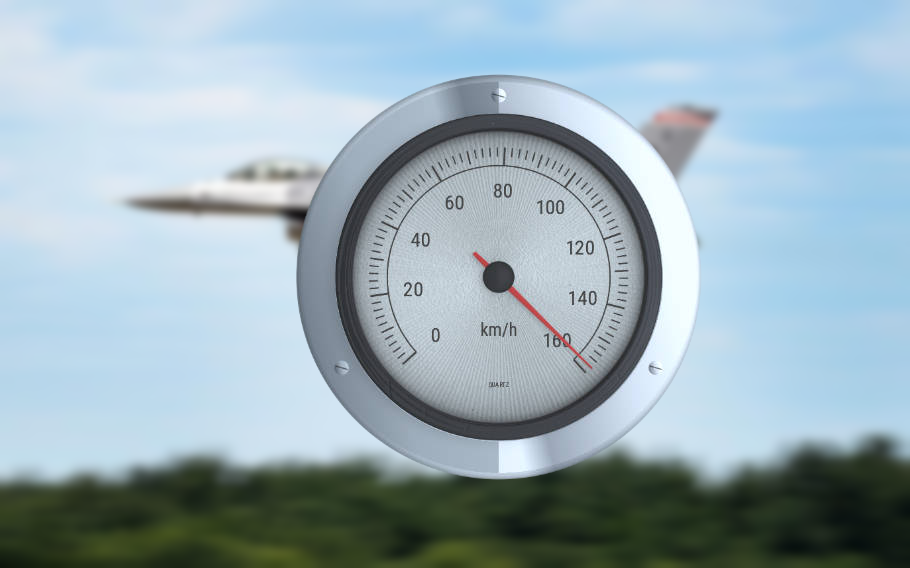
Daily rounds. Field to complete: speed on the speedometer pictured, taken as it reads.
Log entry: 158 km/h
